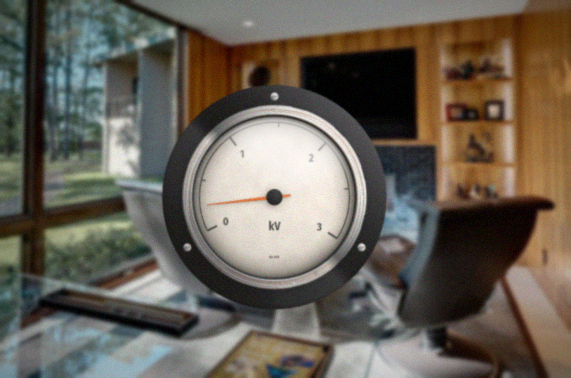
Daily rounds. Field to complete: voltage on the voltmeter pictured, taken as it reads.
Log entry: 0.25 kV
